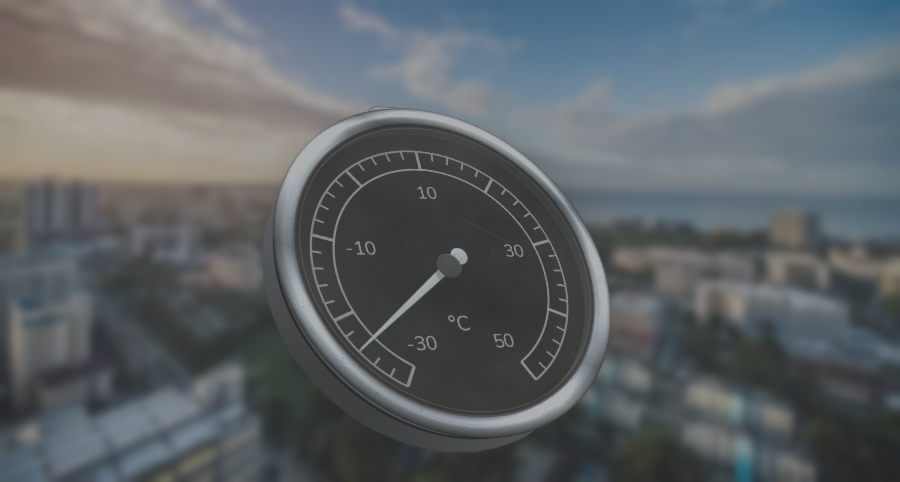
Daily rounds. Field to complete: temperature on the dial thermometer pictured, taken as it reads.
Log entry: -24 °C
